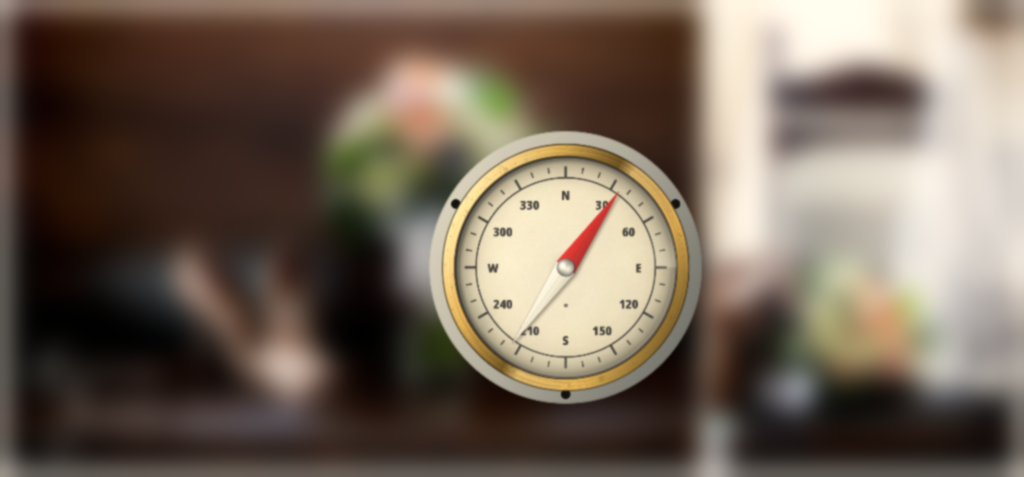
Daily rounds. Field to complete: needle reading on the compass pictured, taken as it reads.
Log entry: 35 °
